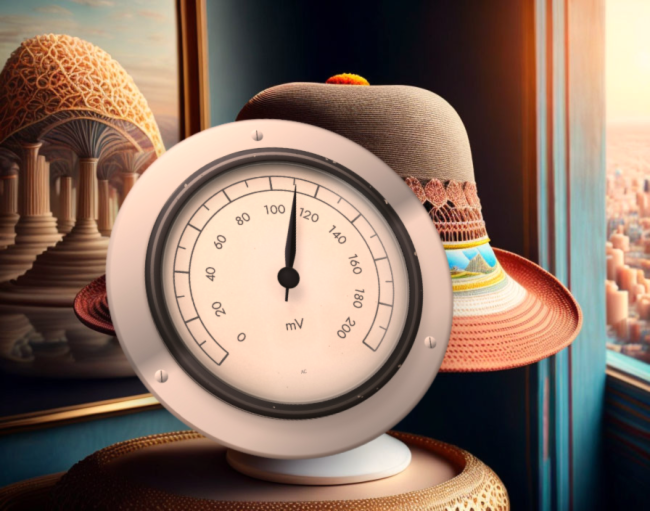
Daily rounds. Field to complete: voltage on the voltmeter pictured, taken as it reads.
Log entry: 110 mV
